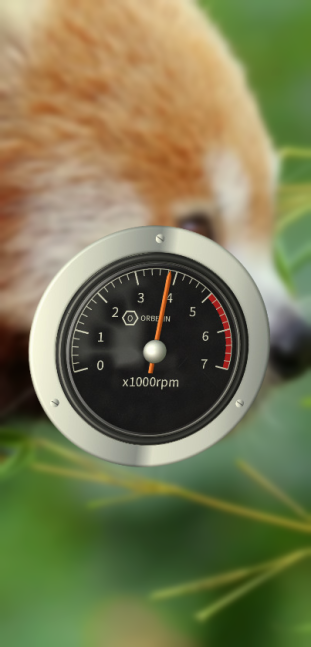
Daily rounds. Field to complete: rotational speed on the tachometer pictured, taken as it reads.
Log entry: 3800 rpm
